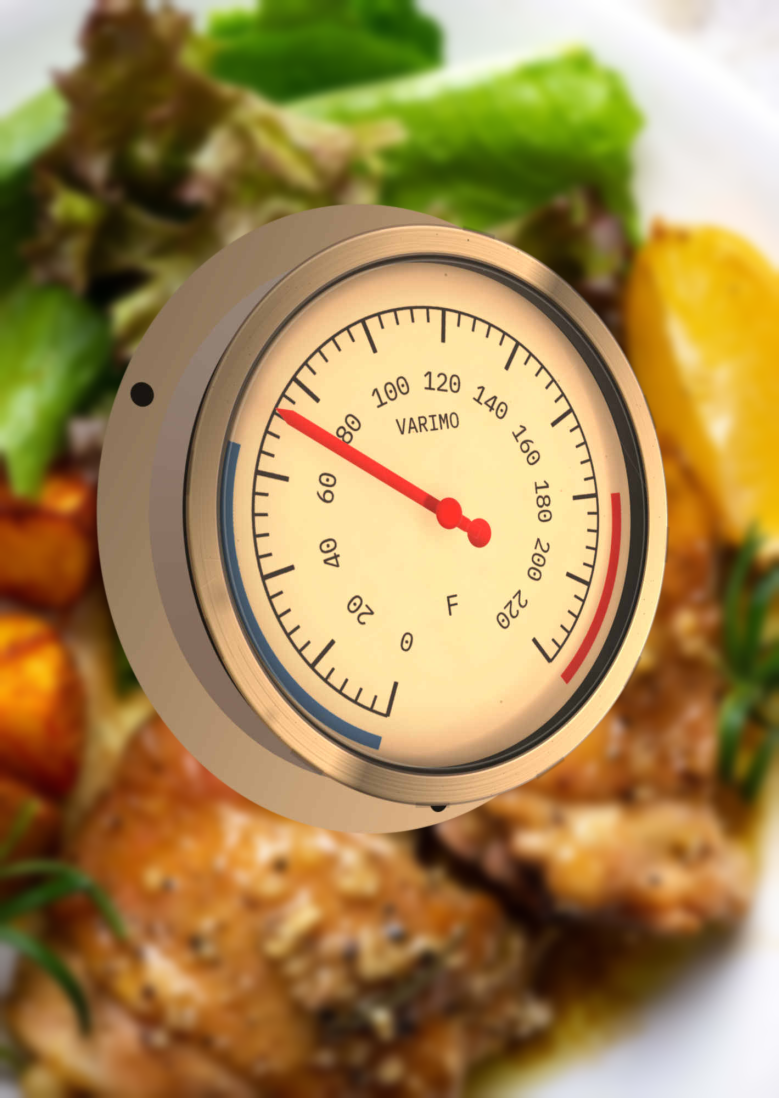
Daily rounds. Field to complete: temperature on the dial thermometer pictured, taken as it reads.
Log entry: 72 °F
